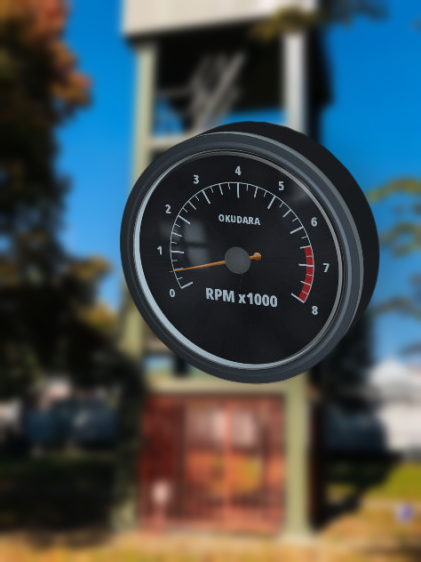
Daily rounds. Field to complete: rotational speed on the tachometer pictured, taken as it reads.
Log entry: 500 rpm
